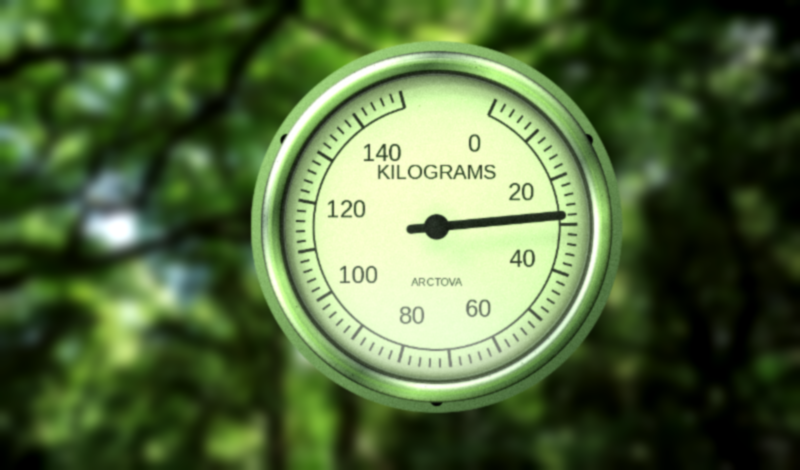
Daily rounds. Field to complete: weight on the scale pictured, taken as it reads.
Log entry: 28 kg
